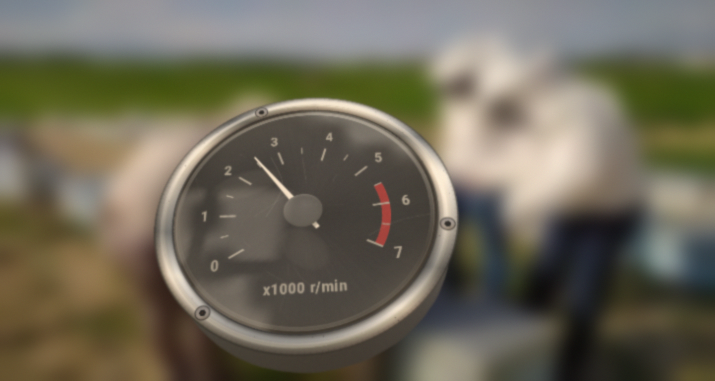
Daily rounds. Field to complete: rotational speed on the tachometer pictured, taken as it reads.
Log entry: 2500 rpm
